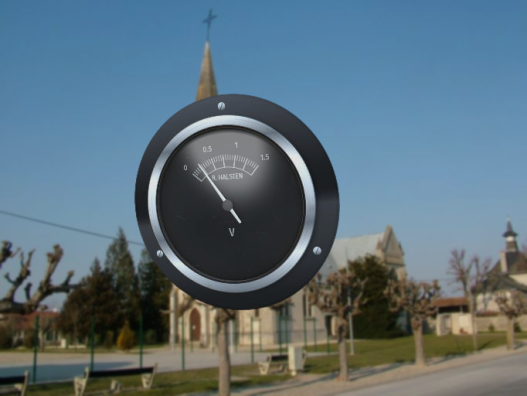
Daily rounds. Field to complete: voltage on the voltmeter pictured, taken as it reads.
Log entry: 0.25 V
